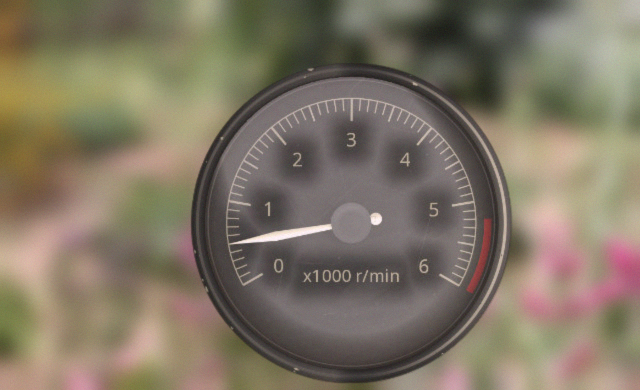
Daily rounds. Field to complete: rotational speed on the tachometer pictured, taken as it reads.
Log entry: 500 rpm
